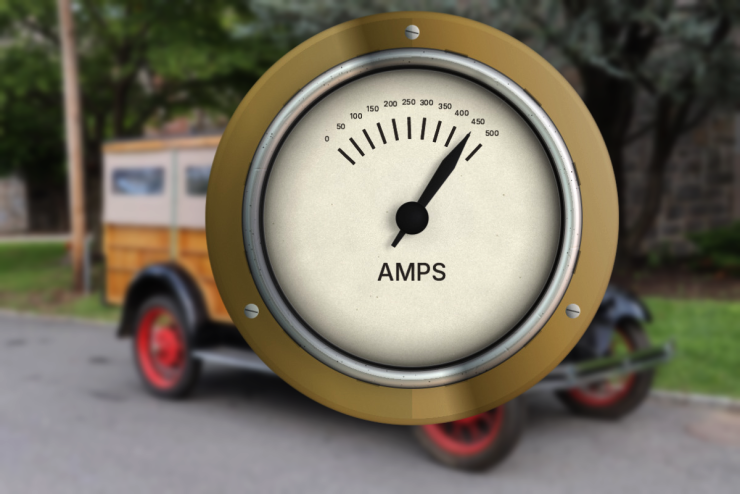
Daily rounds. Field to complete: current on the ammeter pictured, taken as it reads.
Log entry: 450 A
